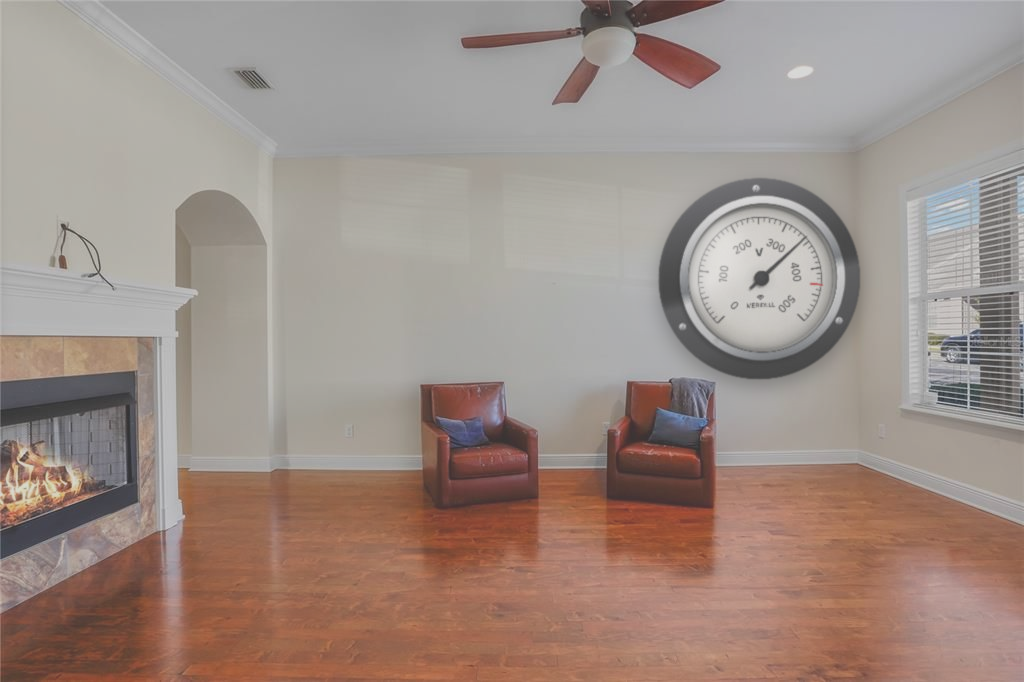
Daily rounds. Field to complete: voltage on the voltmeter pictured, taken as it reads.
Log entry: 340 V
